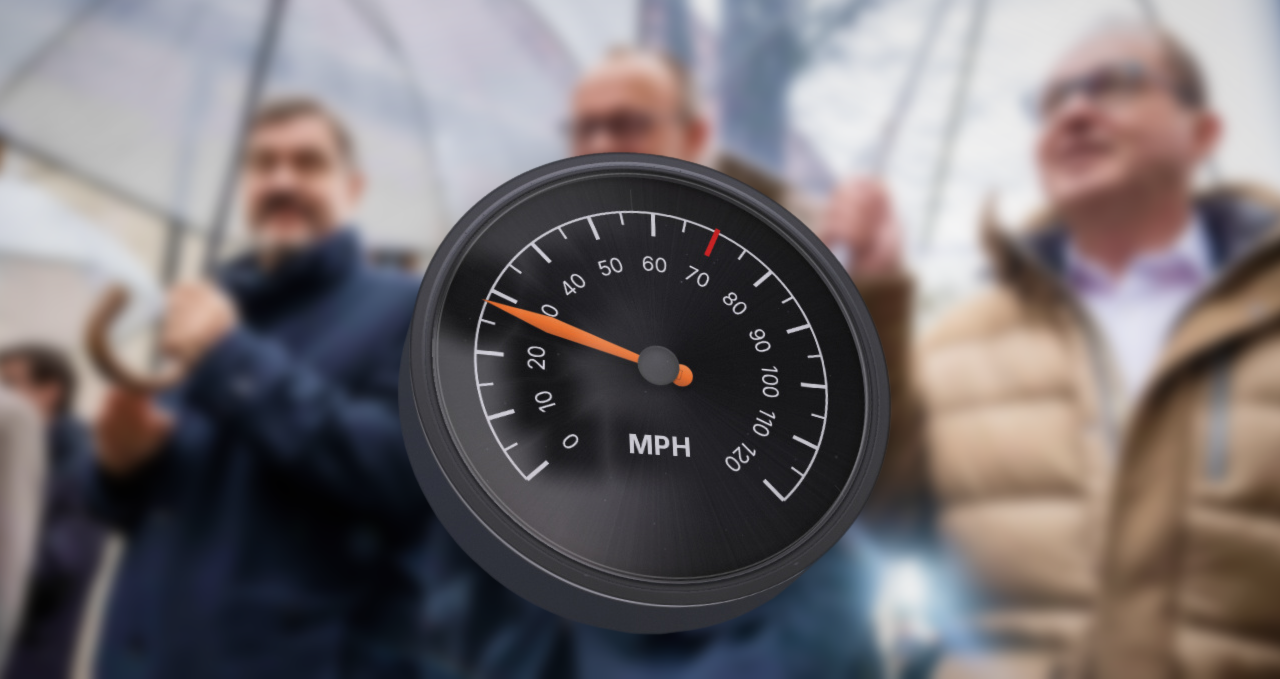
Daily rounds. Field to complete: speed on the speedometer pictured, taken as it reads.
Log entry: 27.5 mph
